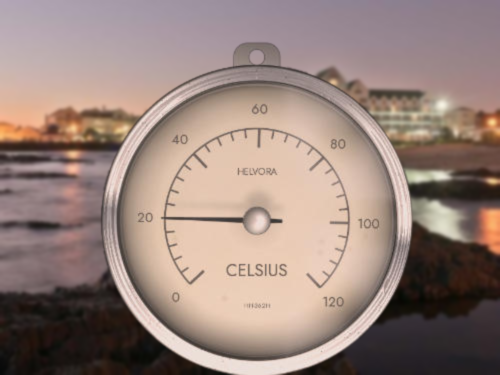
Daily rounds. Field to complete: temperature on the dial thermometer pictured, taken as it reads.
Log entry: 20 °C
